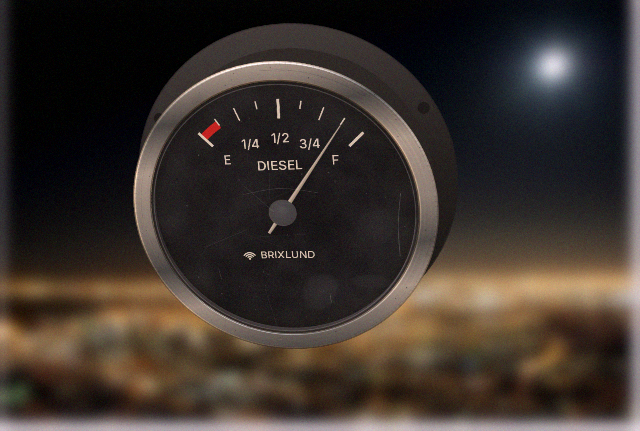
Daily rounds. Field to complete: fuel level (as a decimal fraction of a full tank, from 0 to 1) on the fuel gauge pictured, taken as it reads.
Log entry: 0.875
